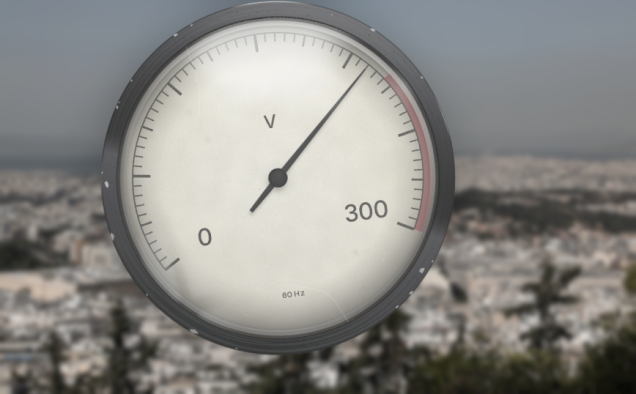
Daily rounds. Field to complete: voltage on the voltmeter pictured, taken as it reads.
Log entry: 210 V
